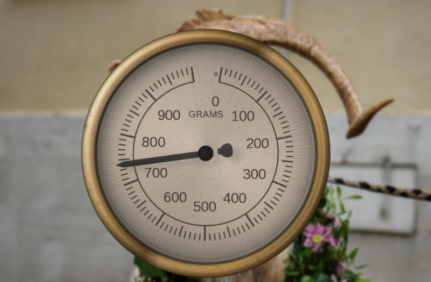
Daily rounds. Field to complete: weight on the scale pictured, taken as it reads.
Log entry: 740 g
